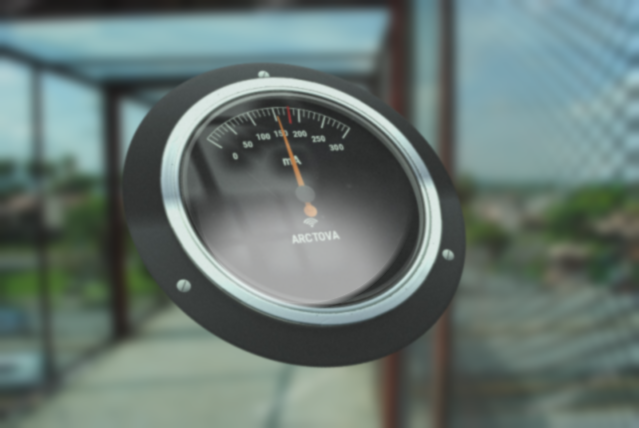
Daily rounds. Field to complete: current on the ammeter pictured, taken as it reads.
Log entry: 150 mA
